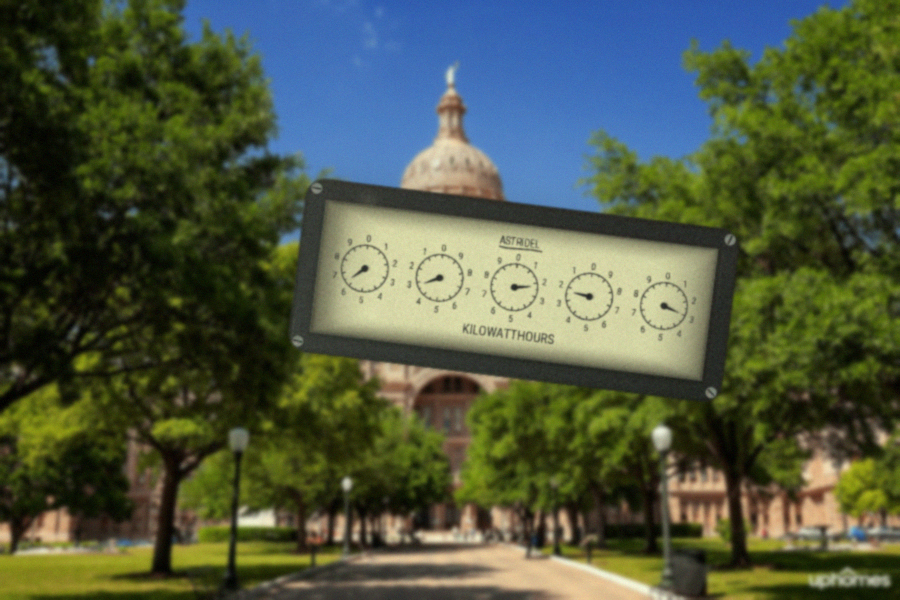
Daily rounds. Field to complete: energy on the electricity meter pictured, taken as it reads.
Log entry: 63223 kWh
